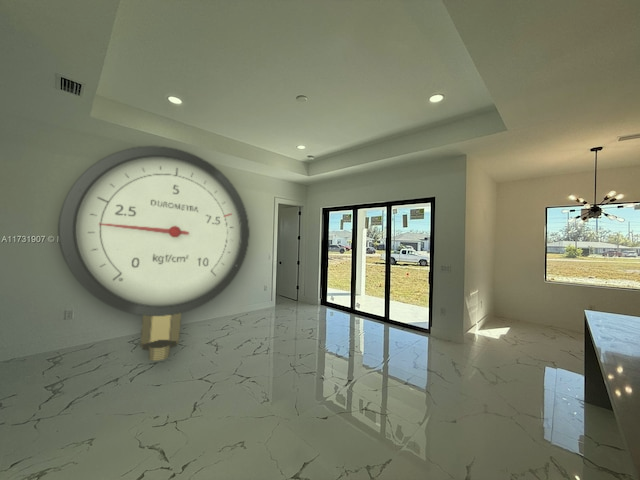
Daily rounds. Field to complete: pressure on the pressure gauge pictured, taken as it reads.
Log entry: 1.75 kg/cm²
